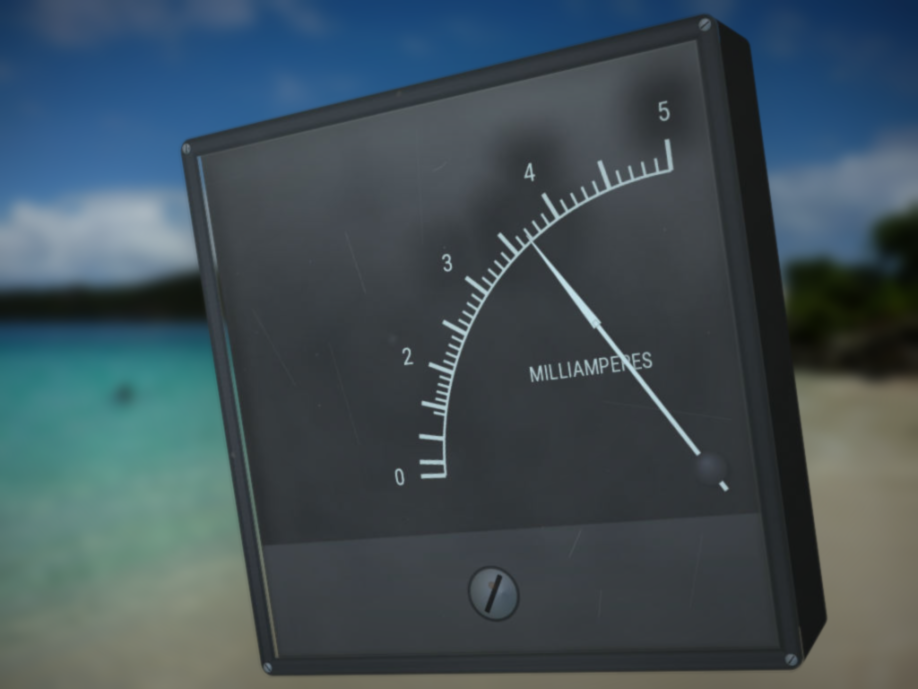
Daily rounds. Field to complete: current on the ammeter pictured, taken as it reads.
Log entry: 3.7 mA
